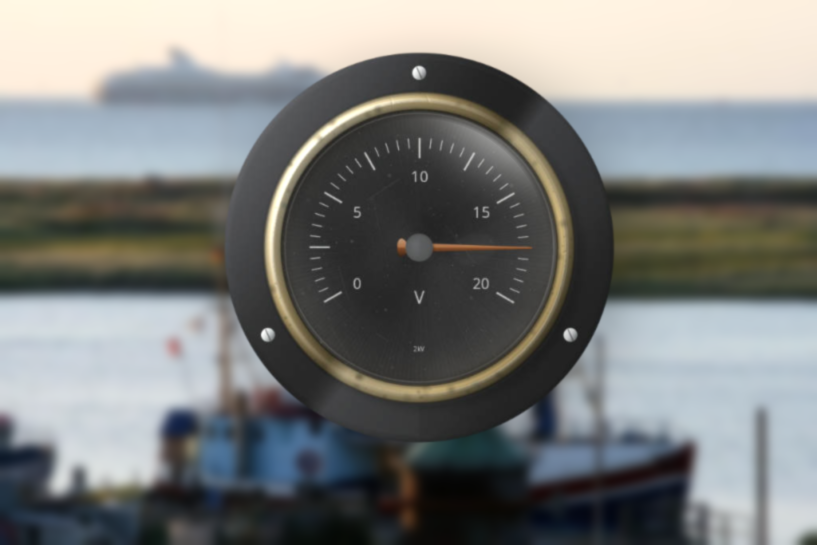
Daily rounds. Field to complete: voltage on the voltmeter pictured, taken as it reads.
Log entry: 17.5 V
